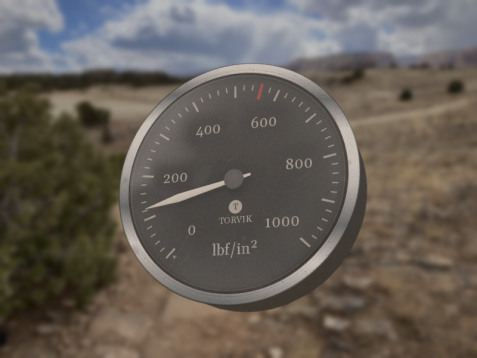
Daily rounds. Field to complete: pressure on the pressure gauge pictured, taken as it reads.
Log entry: 120 psi
